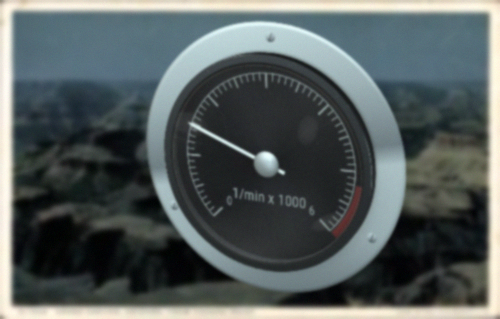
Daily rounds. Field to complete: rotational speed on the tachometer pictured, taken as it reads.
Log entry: 1500 rpm
